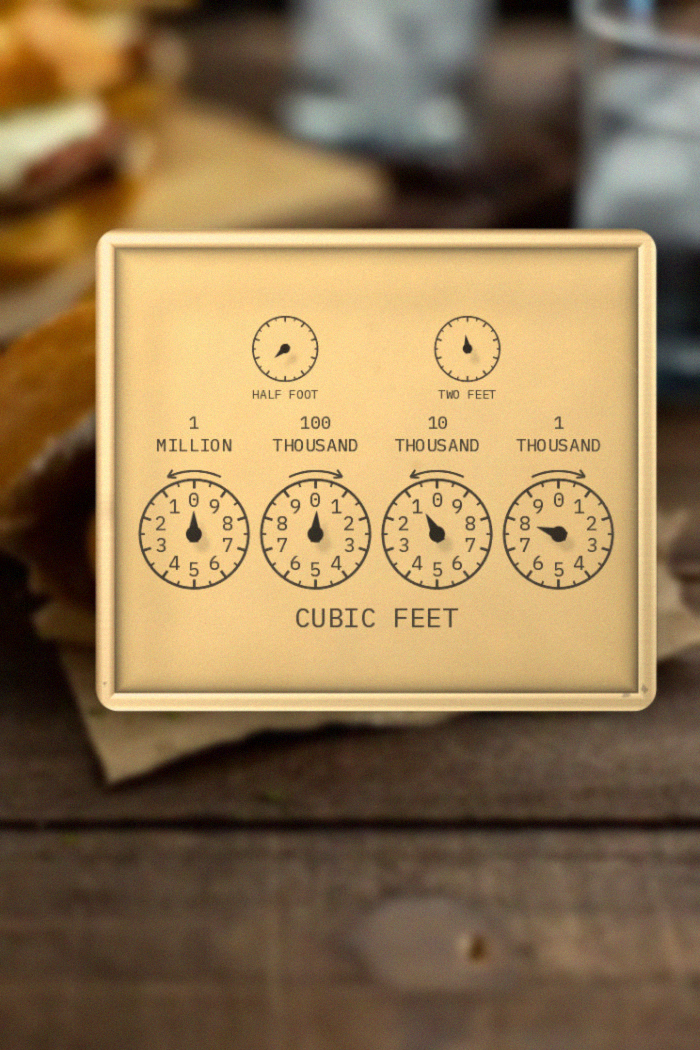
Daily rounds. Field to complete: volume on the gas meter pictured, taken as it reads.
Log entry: 800 ft³
